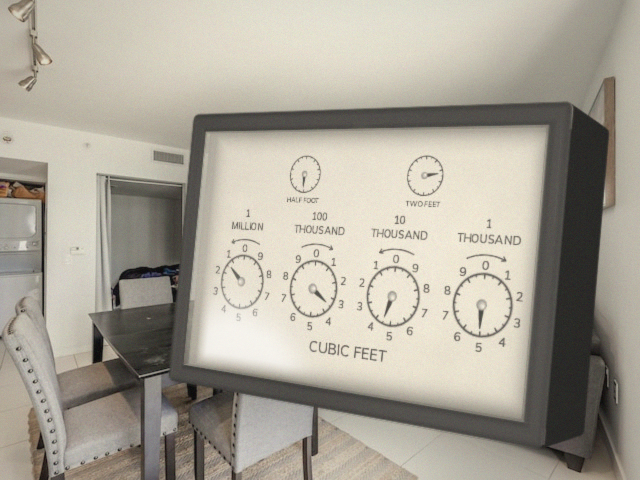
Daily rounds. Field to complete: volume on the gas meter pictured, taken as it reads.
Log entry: 134500 ft³
